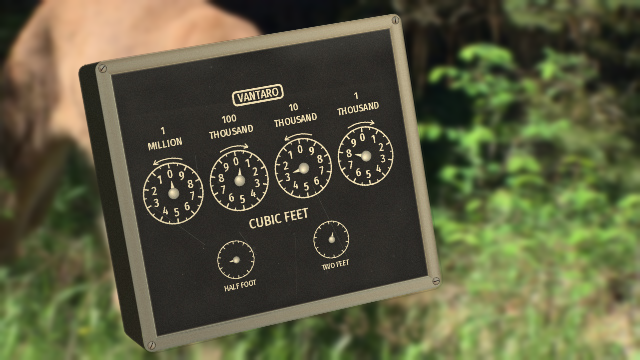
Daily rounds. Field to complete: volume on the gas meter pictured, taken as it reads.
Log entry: 2800 ft³
